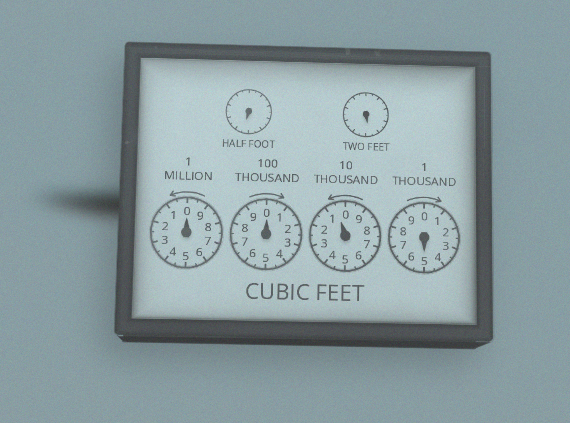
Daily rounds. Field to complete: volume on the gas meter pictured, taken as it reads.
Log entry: 500 ft³
